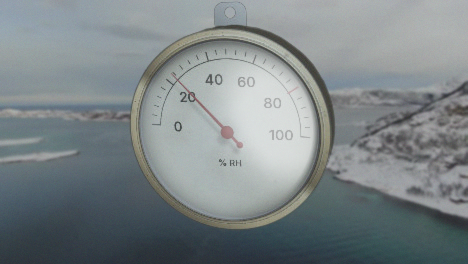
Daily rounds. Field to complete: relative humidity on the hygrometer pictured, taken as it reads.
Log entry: 24 %
